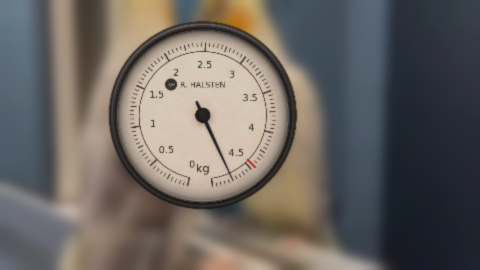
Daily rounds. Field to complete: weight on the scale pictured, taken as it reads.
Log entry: 4.75 kg
